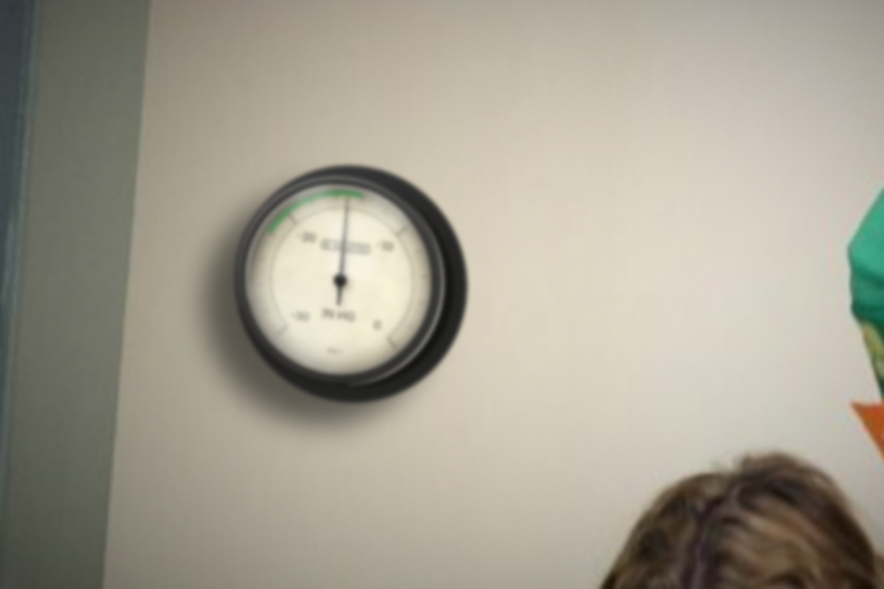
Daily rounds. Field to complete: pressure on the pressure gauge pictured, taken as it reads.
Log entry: -15 inHg
